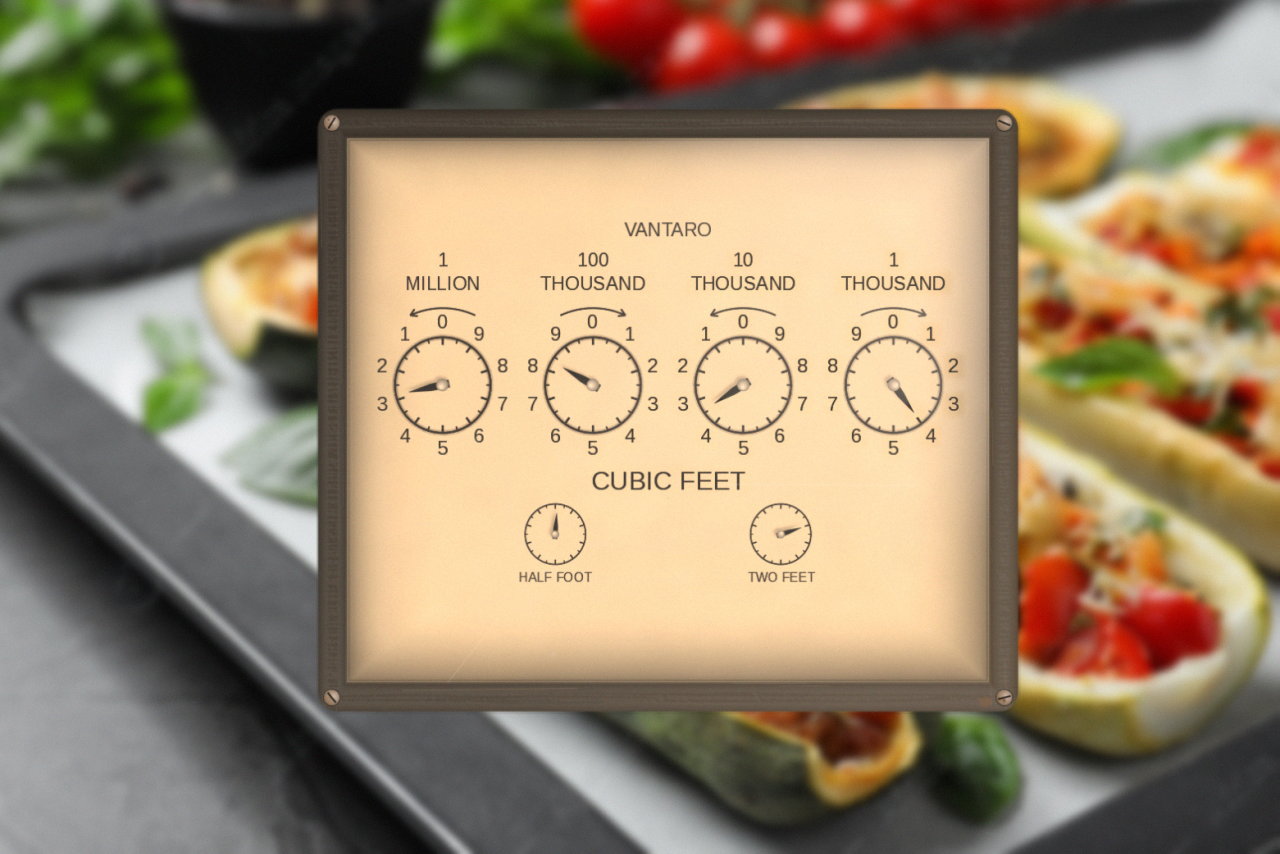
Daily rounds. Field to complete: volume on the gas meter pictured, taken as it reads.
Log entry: 283400 ft³
